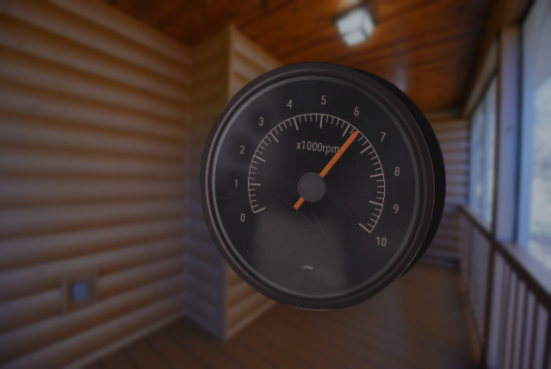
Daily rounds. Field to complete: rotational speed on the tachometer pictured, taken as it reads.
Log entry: 6400 rpm
